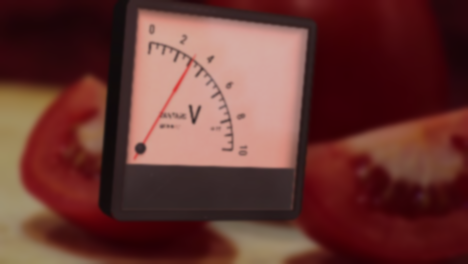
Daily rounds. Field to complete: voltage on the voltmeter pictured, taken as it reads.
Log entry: 3 V
